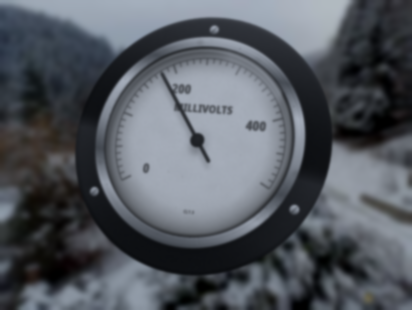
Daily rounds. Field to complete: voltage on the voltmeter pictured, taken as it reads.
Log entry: 180 mV
